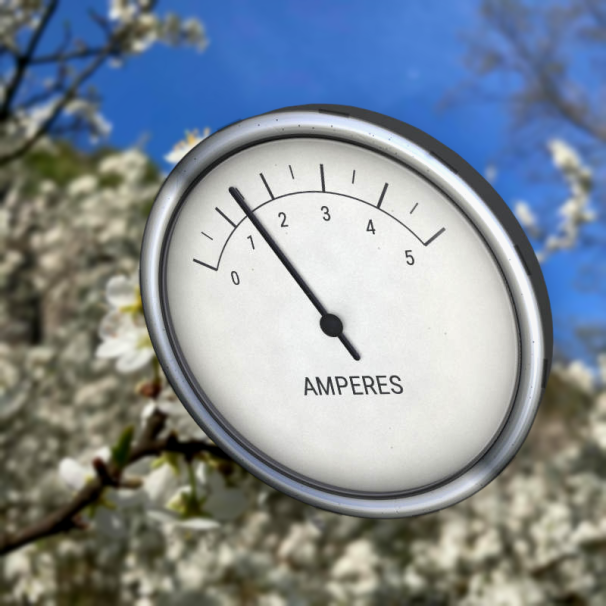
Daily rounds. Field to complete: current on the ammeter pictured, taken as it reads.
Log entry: 1.5 A
